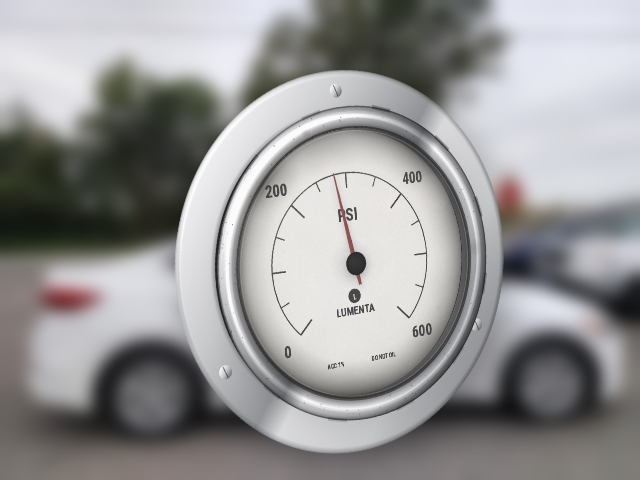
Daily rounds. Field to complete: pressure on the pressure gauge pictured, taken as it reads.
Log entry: 275 psi
